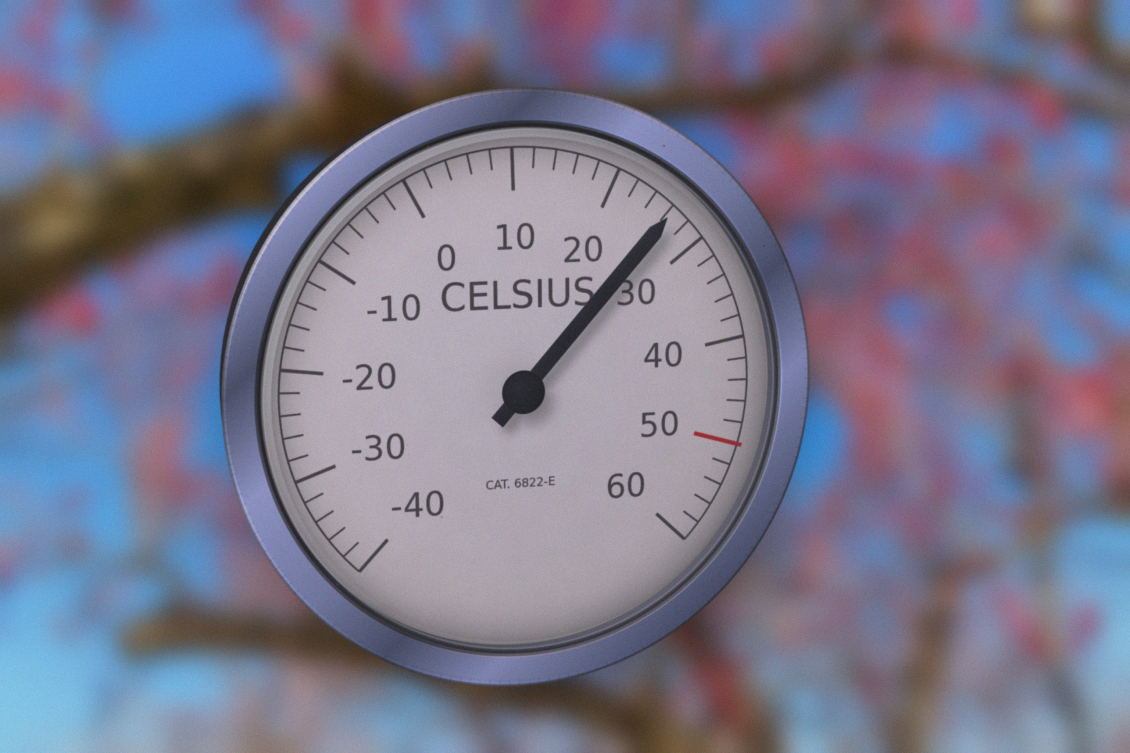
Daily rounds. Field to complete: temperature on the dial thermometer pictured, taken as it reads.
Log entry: 26 °C
